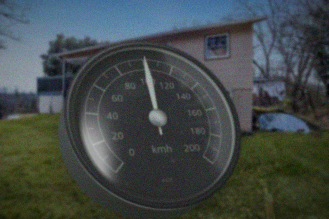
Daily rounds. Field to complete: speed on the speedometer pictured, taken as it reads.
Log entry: 100 km/h
